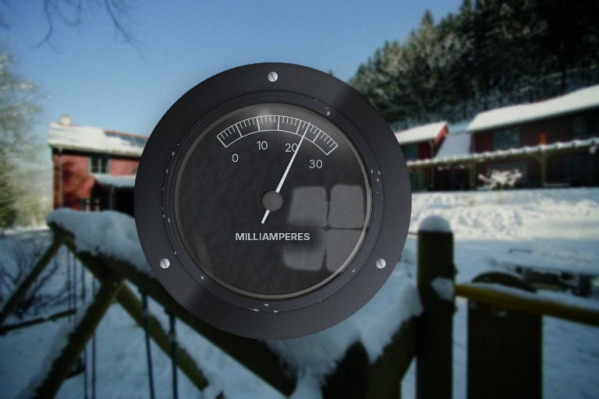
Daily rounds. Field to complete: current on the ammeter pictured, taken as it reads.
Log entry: 22 mA
